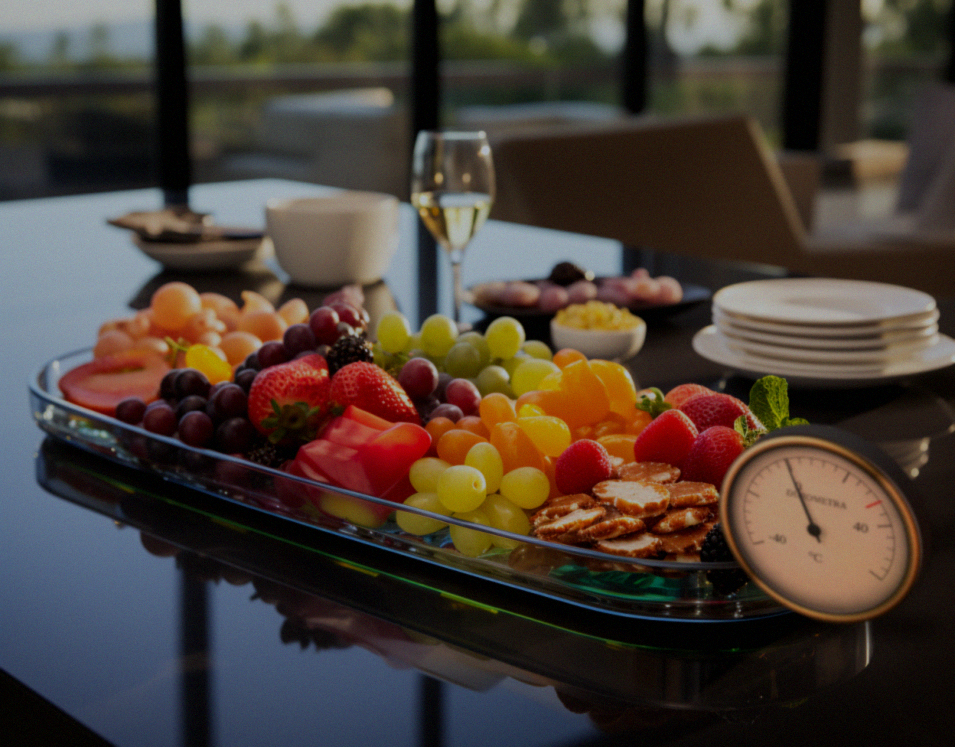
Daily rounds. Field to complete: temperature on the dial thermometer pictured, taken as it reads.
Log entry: 0 °C
